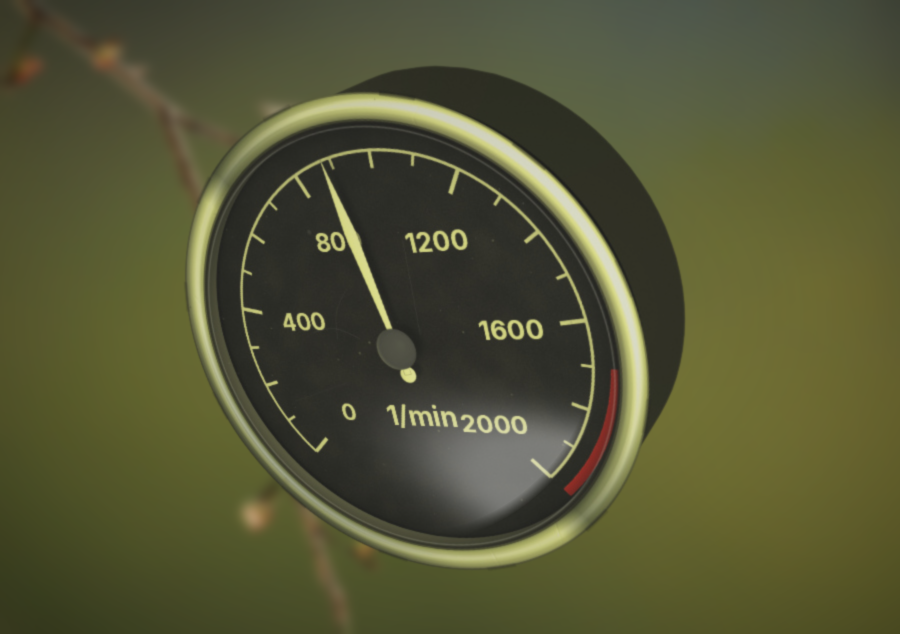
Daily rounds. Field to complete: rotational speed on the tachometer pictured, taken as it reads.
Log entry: 900 rpm
